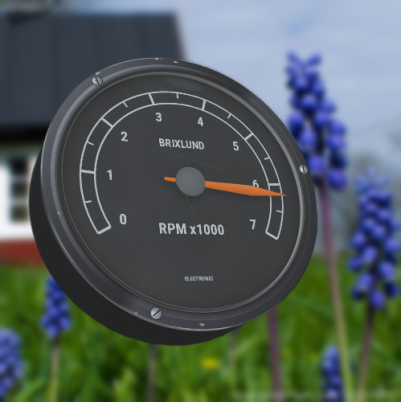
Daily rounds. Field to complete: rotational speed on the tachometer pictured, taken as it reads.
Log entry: 6250 rpm
